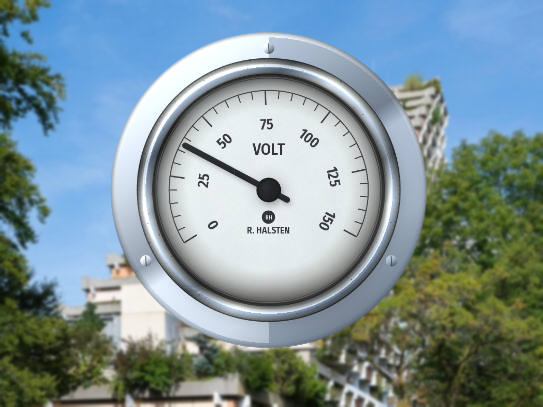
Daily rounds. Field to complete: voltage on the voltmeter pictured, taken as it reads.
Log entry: 37.5 V
